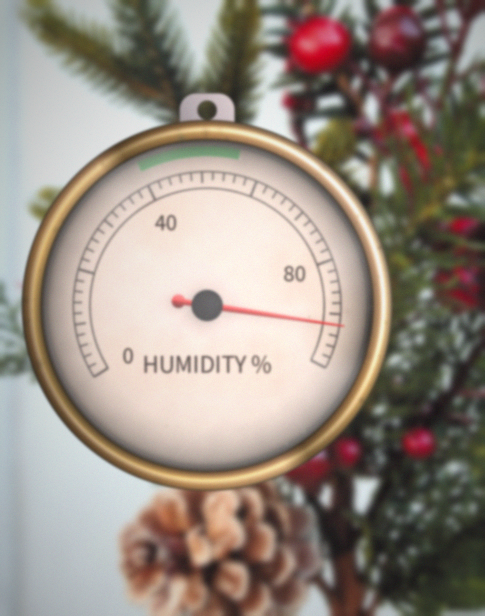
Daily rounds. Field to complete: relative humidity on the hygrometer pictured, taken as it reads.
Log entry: 92 %
